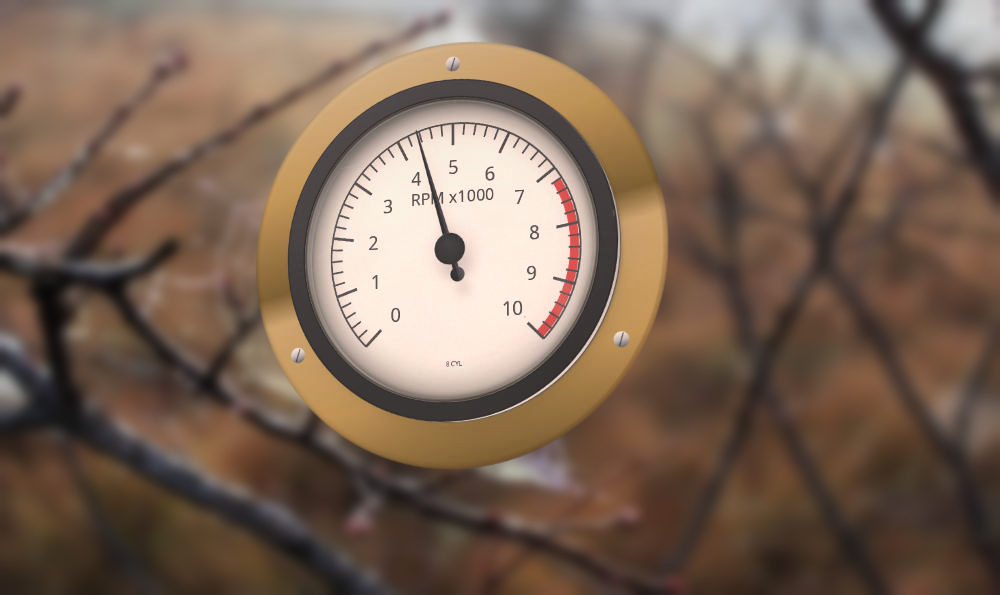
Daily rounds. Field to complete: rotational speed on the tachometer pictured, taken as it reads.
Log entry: 4400 rpm
